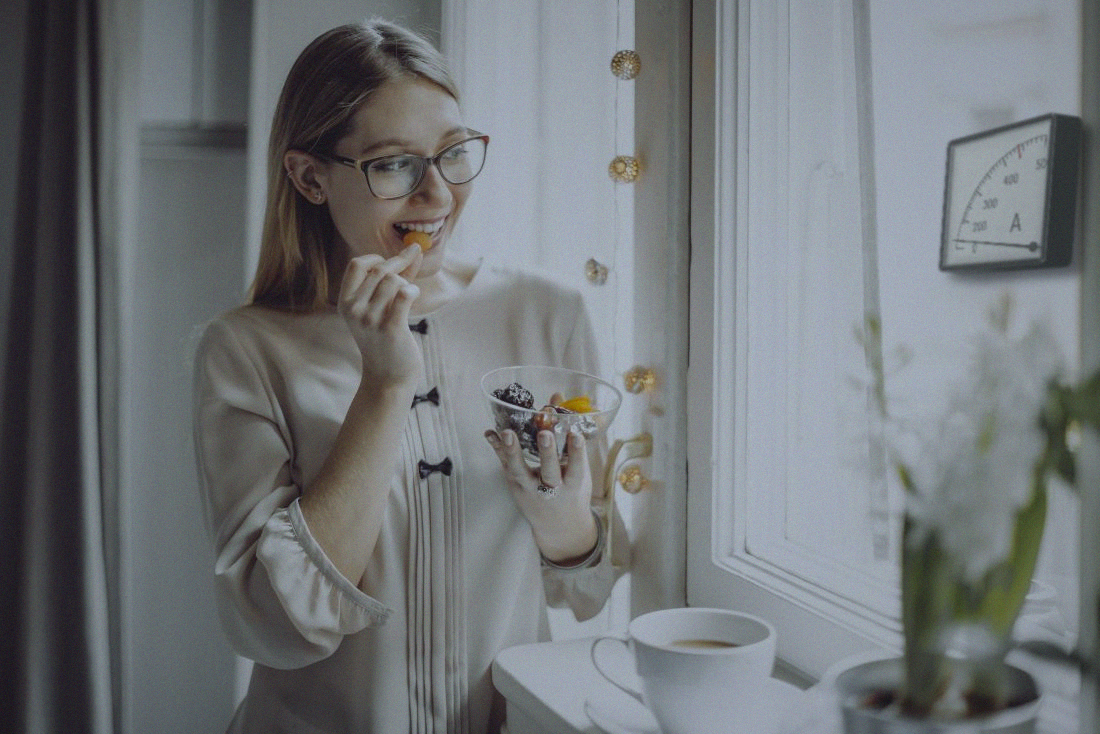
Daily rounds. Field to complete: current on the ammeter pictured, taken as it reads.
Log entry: 100 A
